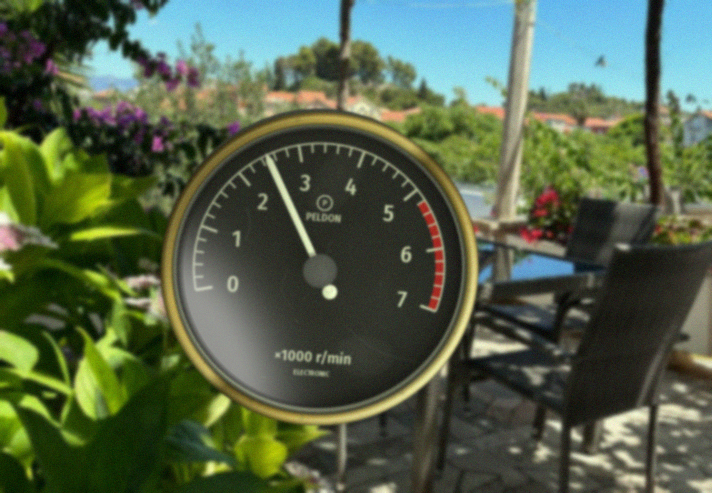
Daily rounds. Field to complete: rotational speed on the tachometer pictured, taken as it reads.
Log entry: 2500 rpm
